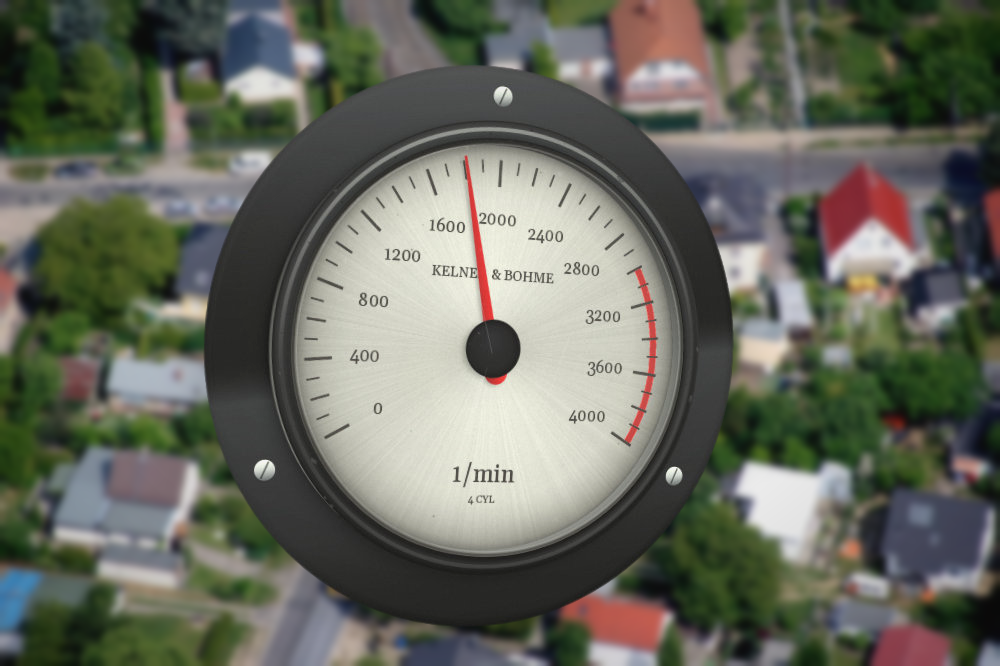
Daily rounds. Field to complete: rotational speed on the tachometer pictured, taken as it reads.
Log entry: 1800 rpm
